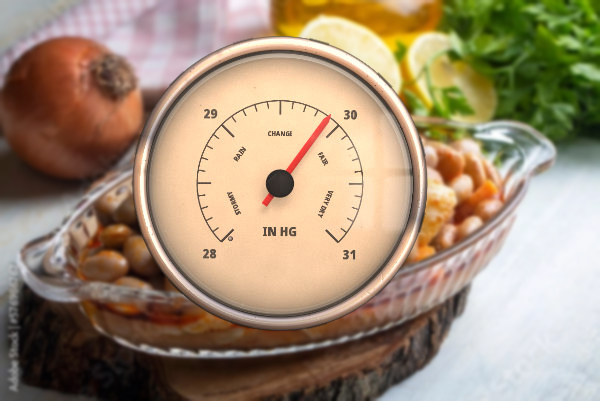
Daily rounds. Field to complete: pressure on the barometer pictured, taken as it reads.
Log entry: 29.9 inHg
